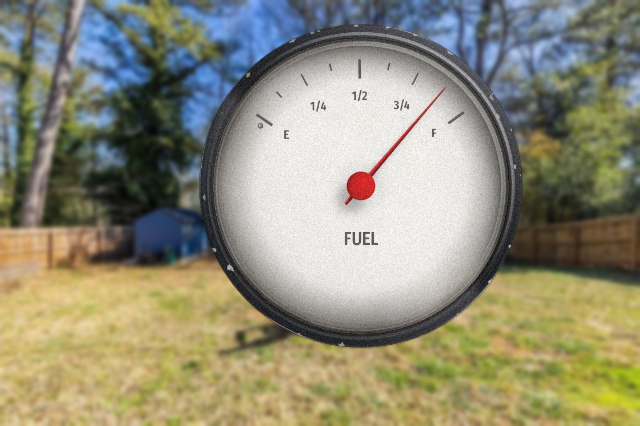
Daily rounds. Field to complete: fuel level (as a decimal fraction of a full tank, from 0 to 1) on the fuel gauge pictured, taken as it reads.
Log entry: 0.875
